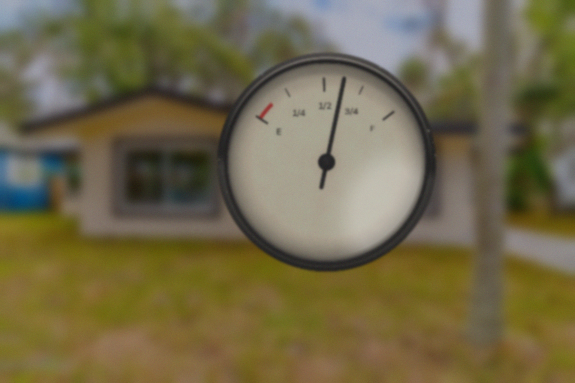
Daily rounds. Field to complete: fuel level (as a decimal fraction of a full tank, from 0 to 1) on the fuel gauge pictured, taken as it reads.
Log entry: 0.625
